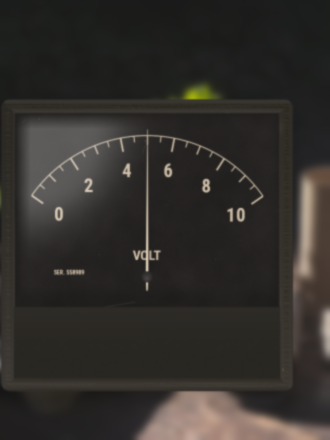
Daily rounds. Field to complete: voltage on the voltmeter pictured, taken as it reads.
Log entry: 5 V
